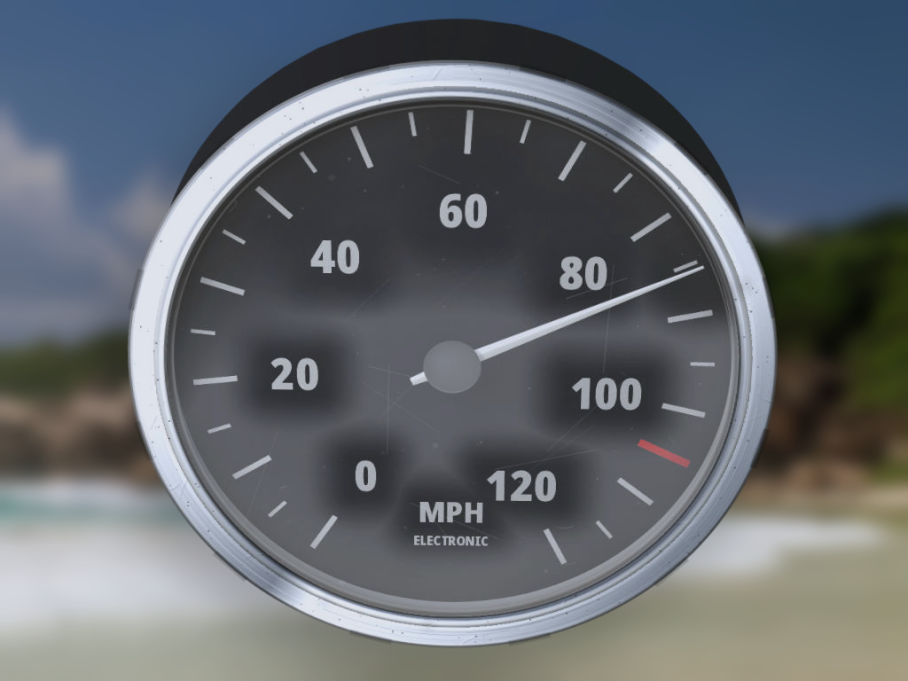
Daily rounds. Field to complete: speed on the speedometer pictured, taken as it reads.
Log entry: 85 mph
